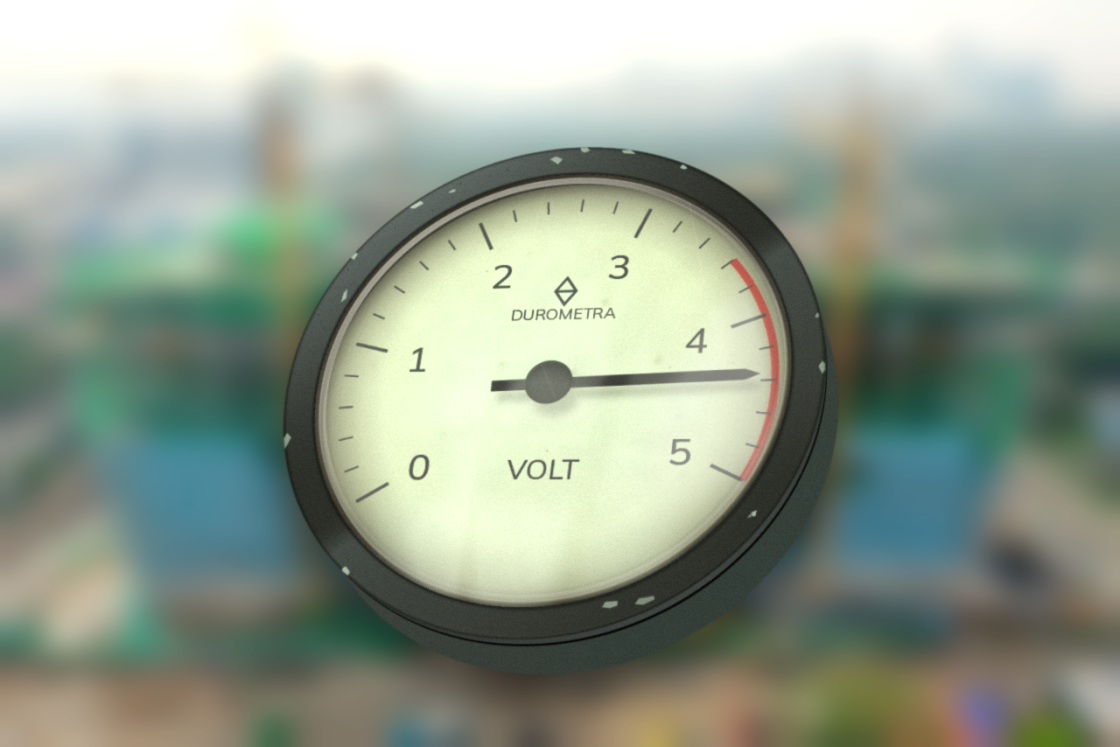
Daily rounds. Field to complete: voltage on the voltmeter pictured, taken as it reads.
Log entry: 4.4 V
